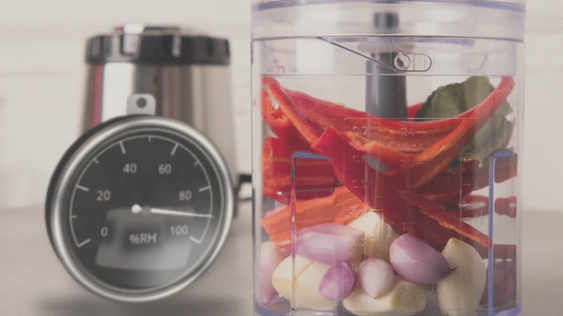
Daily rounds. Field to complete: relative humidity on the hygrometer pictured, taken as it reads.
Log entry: 90 %
